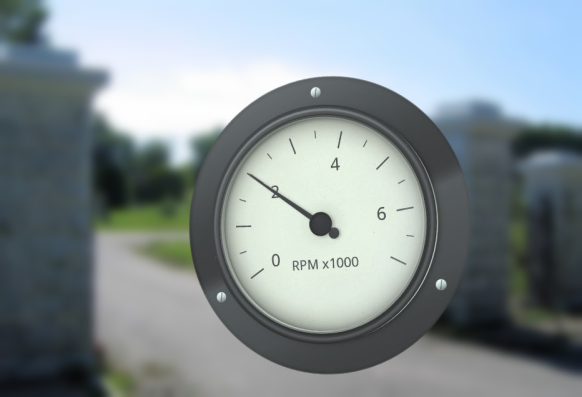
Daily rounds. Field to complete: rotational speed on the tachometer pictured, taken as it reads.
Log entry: 2000 rpm
